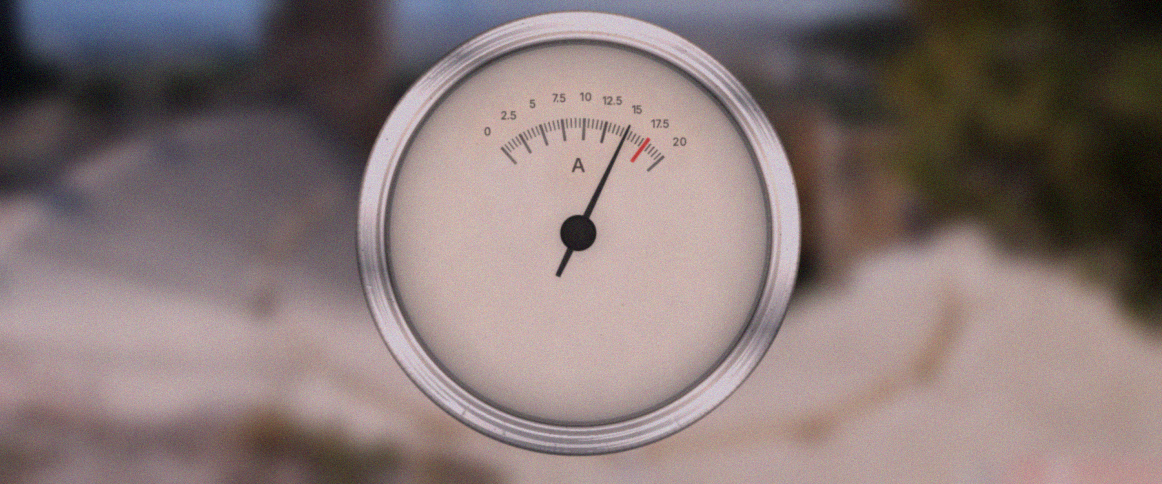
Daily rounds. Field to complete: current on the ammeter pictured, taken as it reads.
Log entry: 15 A
